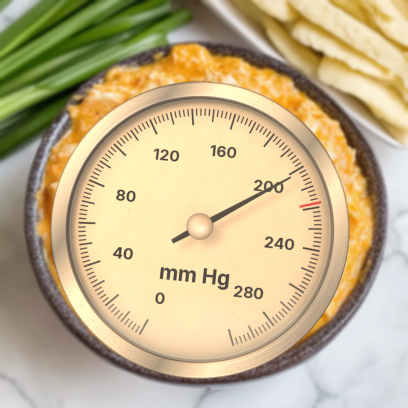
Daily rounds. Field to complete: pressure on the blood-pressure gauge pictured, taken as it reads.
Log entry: 202 mmHg
